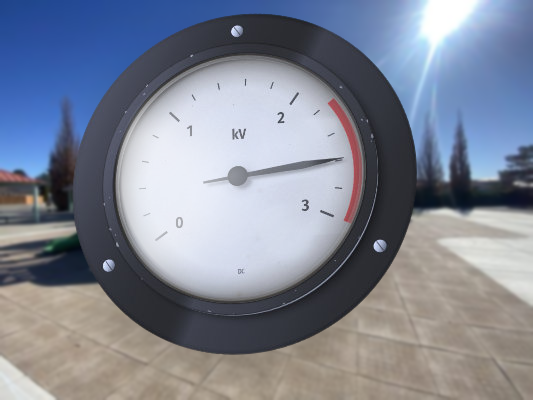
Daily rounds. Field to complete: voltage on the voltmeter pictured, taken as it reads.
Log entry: 2.6 kV
